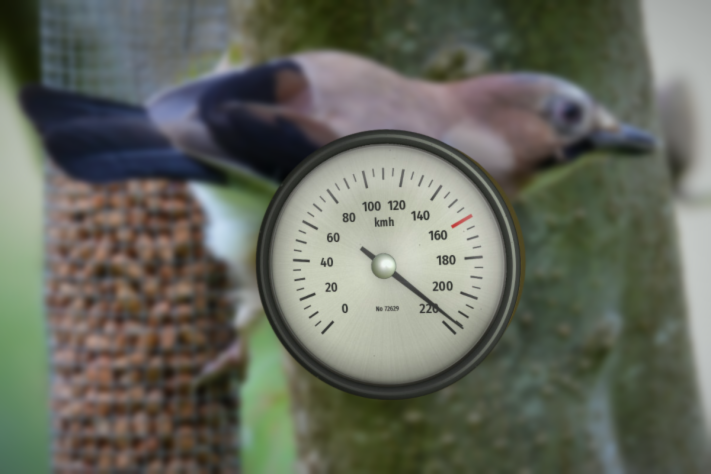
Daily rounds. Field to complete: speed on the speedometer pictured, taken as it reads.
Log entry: 215 km/h
